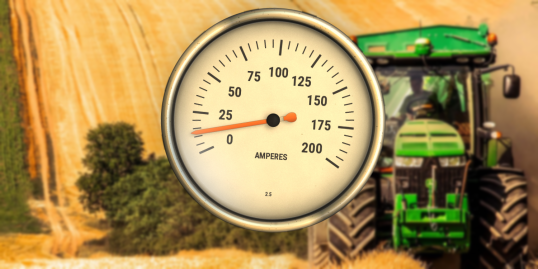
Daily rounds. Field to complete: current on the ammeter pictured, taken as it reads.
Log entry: 12.5 A
